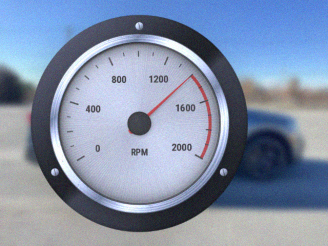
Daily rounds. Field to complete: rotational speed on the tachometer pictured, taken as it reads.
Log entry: 1400 rpm
